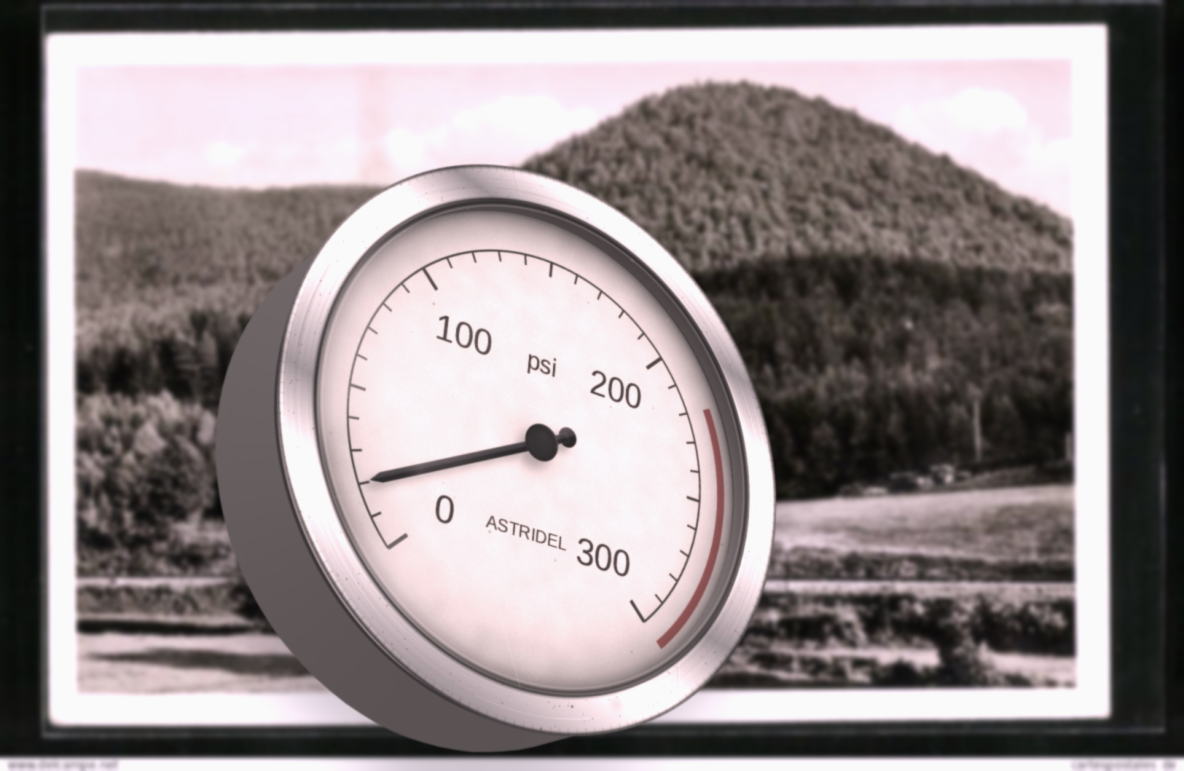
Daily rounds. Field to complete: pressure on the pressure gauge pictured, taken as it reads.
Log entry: 20 psi
